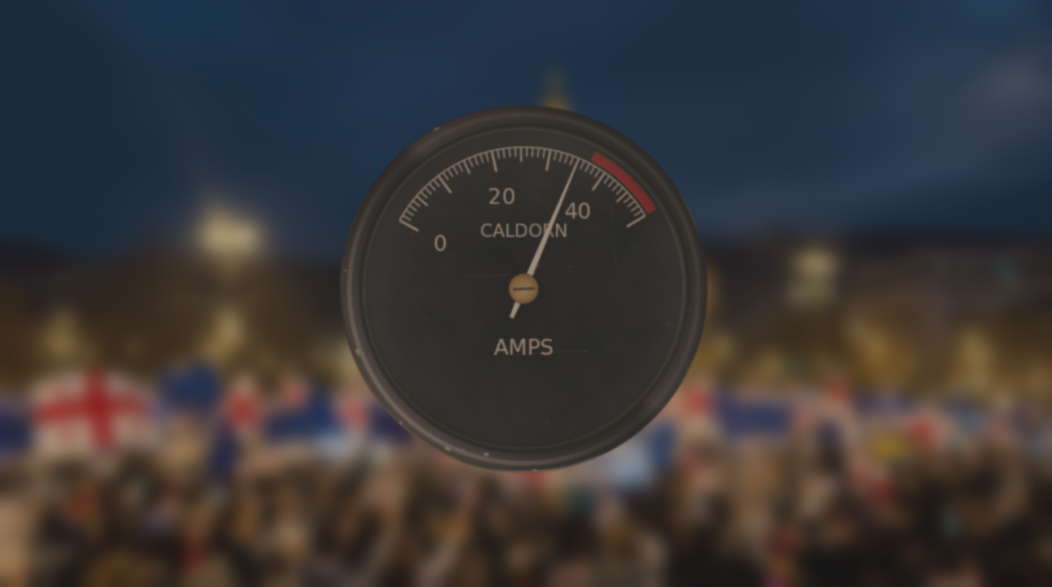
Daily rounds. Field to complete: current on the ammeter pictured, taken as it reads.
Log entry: 35 A
